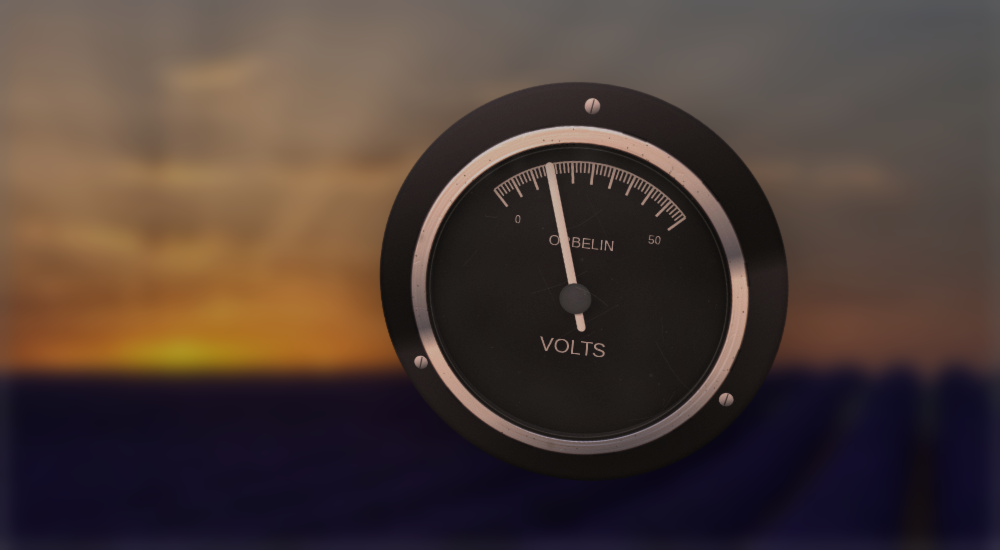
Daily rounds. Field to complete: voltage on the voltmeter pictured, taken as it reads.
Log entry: 15 V
